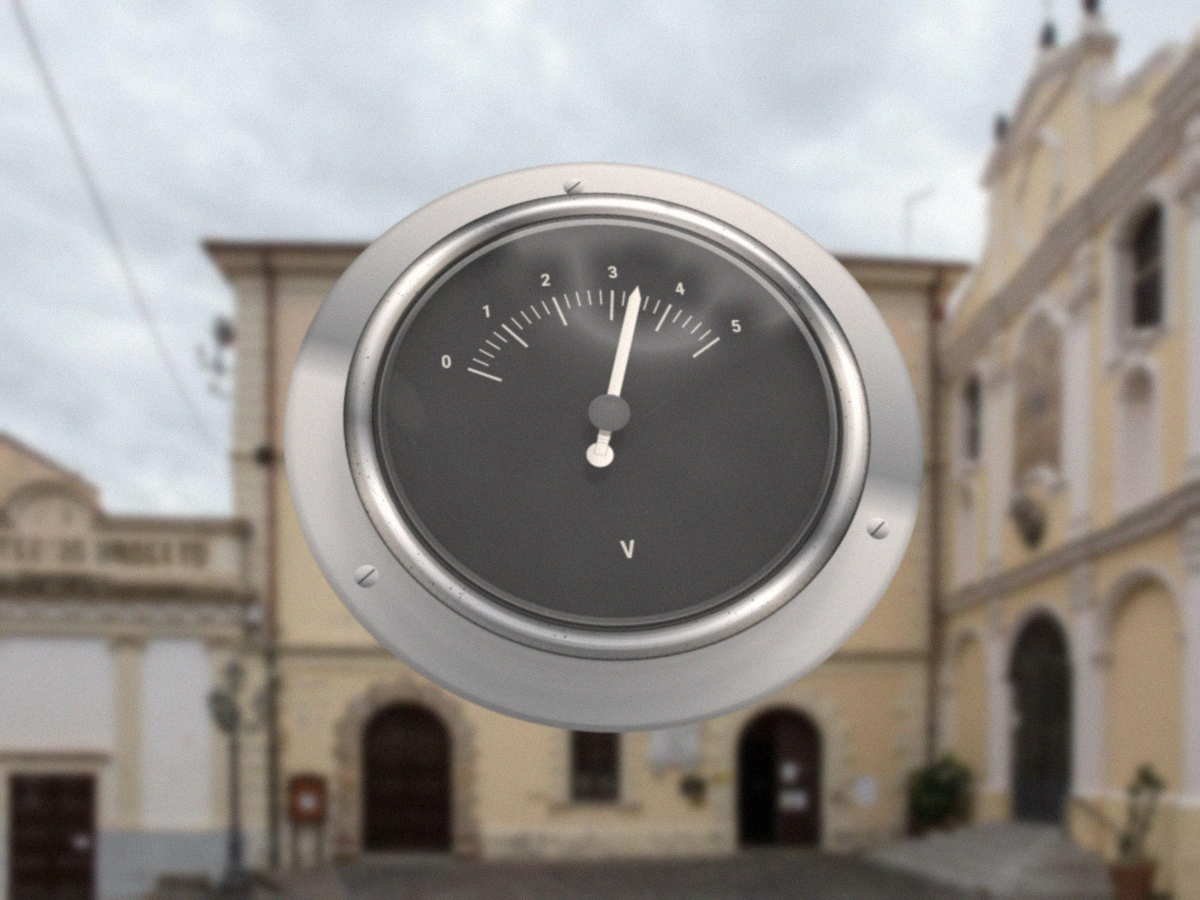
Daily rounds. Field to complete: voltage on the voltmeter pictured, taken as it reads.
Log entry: 3.4 V
